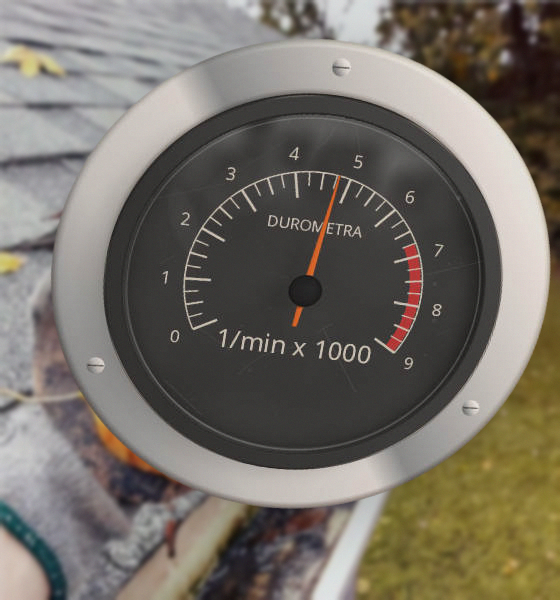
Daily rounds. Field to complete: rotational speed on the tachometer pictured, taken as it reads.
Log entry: 4750 rpm
